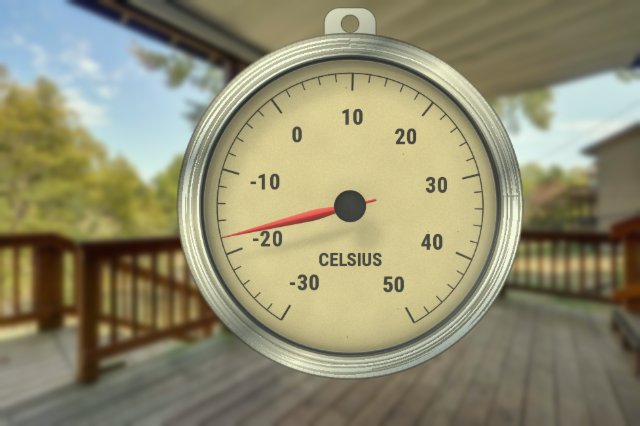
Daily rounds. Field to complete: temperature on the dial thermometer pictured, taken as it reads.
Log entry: -18 °C
